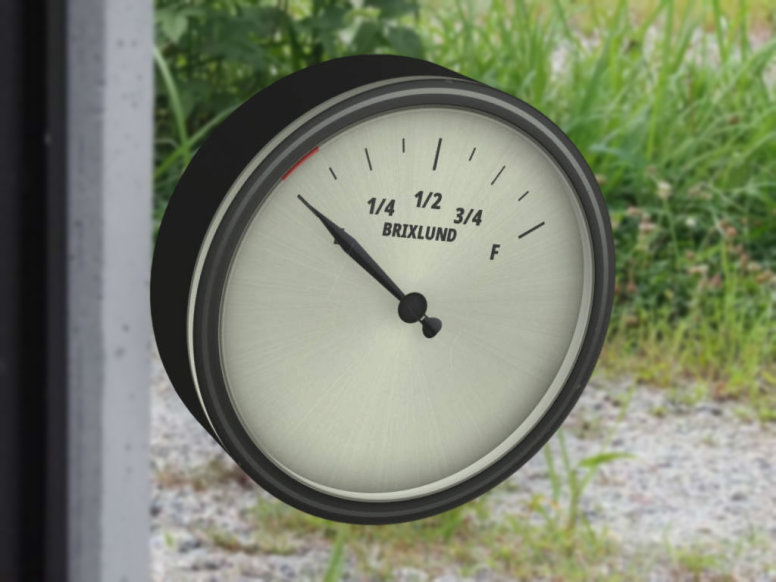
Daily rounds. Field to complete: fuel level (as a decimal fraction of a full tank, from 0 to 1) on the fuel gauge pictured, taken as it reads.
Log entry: 0
